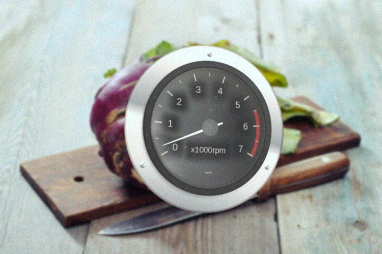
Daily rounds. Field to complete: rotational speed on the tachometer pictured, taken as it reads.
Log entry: 250 rpm
